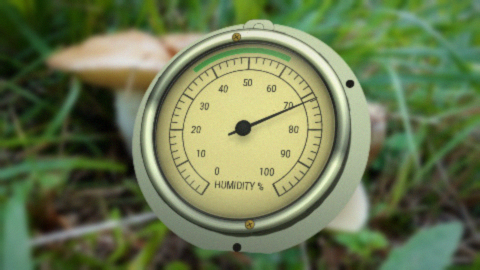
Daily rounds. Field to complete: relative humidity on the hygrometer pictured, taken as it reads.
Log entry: 72 %
